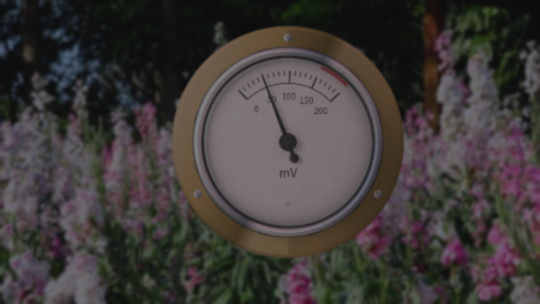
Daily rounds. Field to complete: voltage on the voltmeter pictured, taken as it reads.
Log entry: 50 mV
